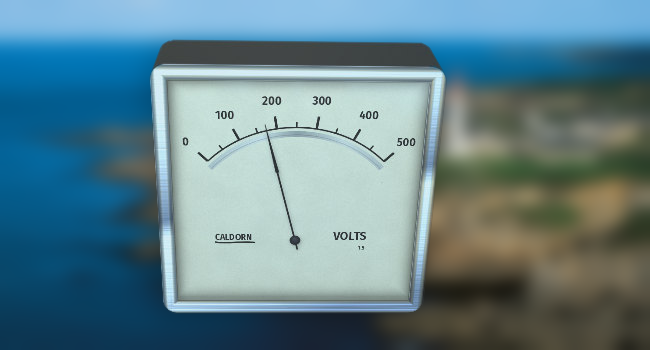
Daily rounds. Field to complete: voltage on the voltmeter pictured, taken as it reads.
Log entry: 175 V
